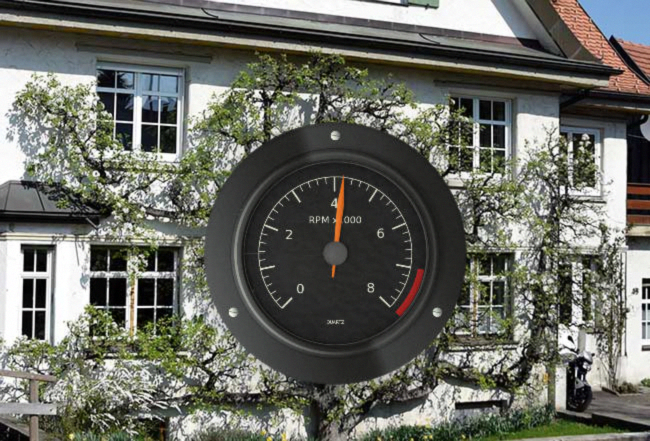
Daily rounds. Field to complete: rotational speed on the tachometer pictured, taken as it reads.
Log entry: 4200 rpm
